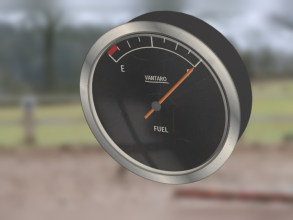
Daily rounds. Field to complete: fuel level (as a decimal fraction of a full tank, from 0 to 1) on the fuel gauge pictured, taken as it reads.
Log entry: 1
